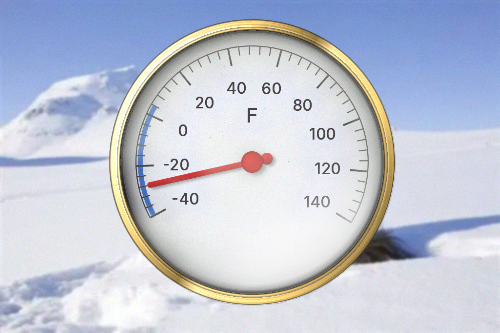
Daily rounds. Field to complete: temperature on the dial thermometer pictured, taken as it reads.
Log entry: -28 °F
